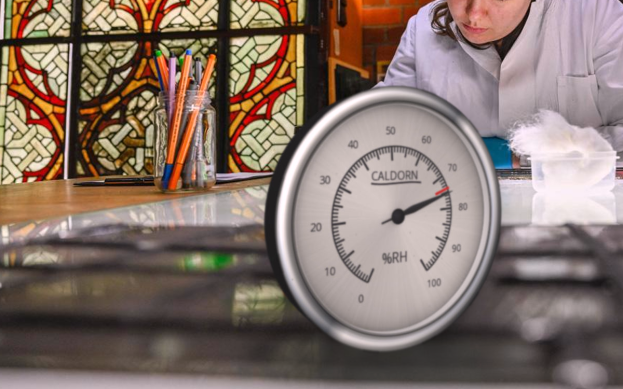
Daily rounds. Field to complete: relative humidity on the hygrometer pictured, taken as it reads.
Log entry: 75 %
